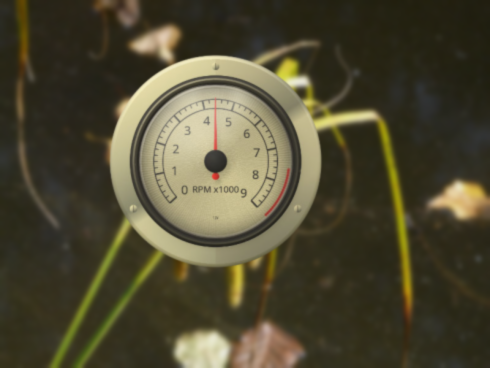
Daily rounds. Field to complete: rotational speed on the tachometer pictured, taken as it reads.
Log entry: 4400 rpm
